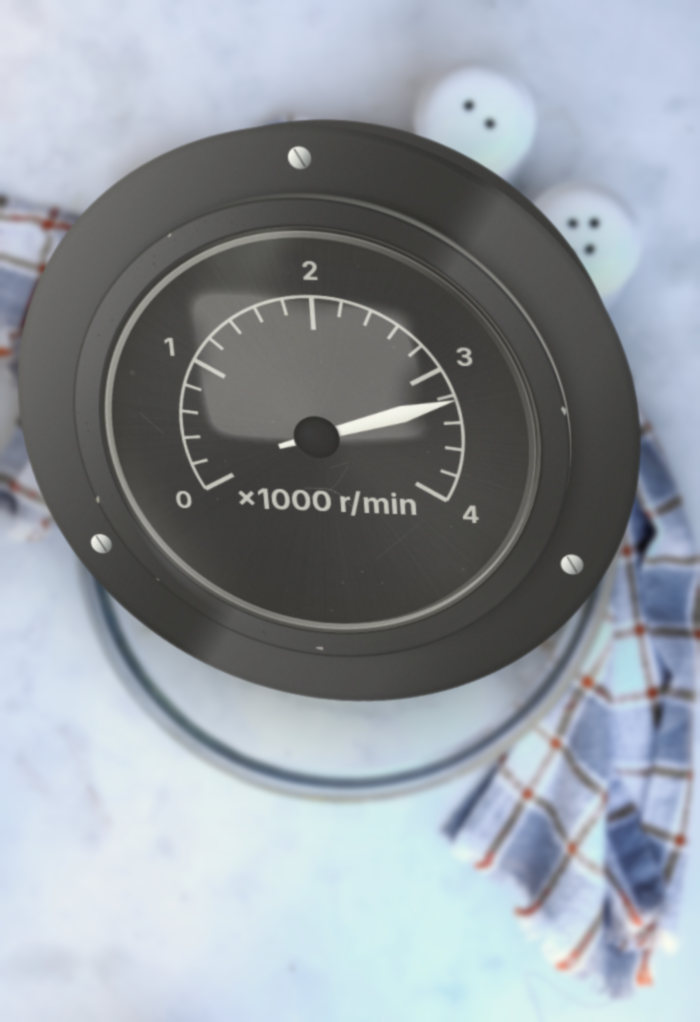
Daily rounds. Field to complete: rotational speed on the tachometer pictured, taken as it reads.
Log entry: 3200 rpm
